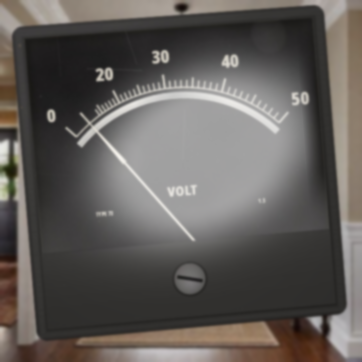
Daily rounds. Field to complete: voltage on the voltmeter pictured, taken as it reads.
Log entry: 10 V
